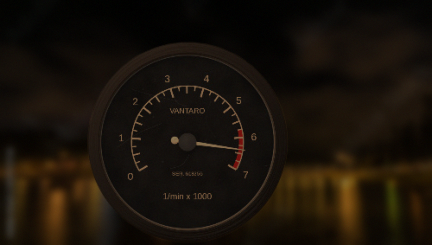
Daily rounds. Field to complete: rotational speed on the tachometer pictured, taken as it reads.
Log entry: 6375 rpm
